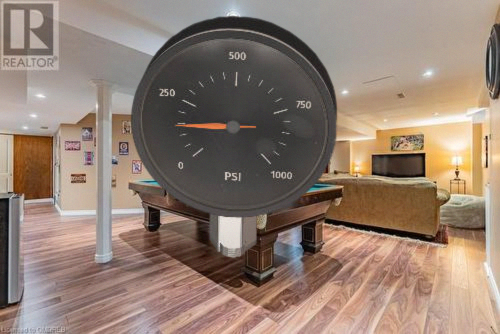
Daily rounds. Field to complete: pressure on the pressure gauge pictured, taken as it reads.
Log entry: 150 psi
